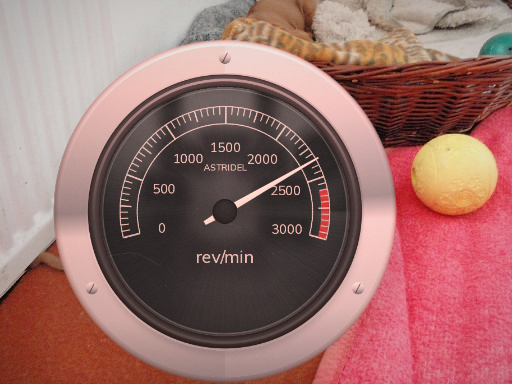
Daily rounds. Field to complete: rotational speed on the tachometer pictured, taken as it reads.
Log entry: 2350 rpm
